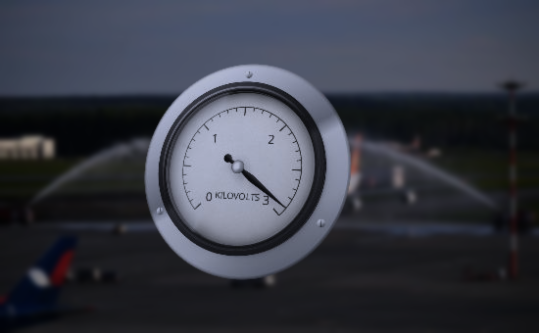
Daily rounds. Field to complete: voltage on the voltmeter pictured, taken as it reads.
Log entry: 2.9 kV
